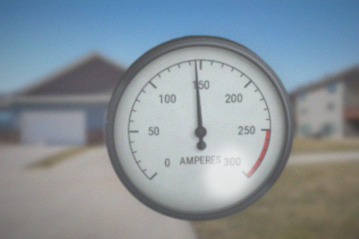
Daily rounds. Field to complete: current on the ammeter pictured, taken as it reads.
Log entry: 145 A
